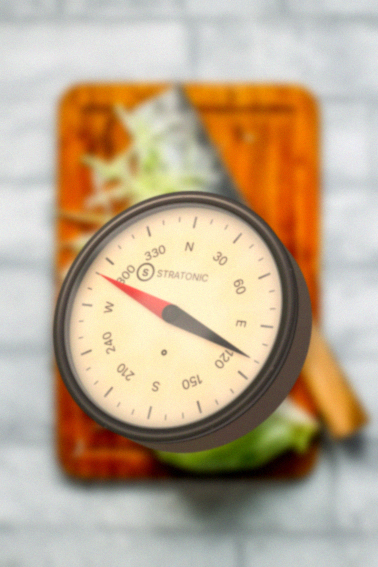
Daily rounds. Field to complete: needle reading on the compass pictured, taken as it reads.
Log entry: 290 °
